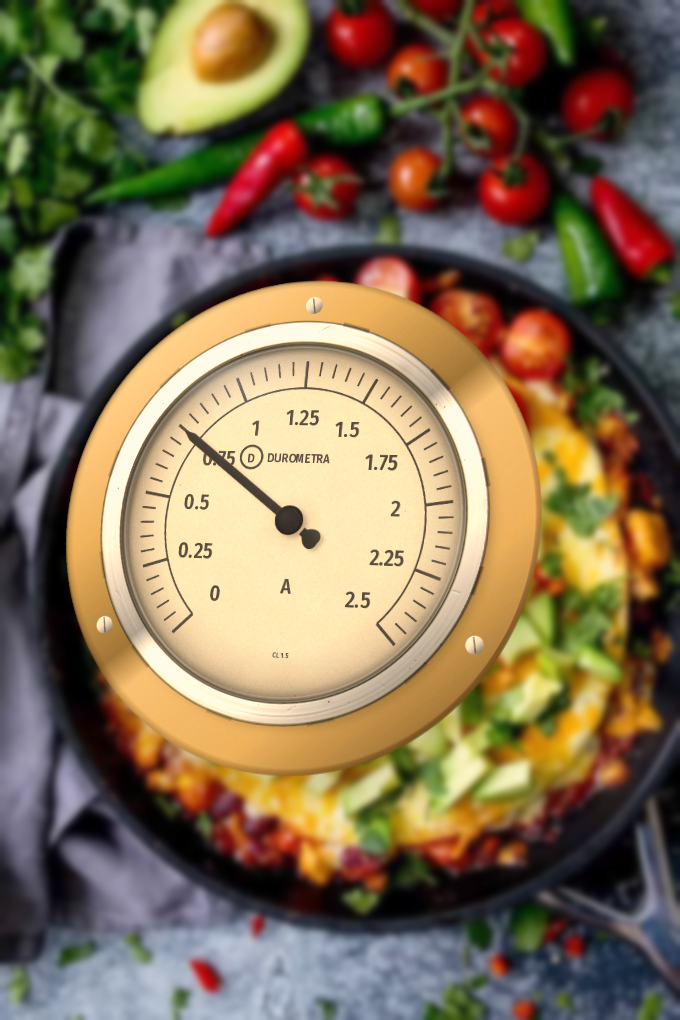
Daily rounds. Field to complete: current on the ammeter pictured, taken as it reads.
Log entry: 0.75 A
